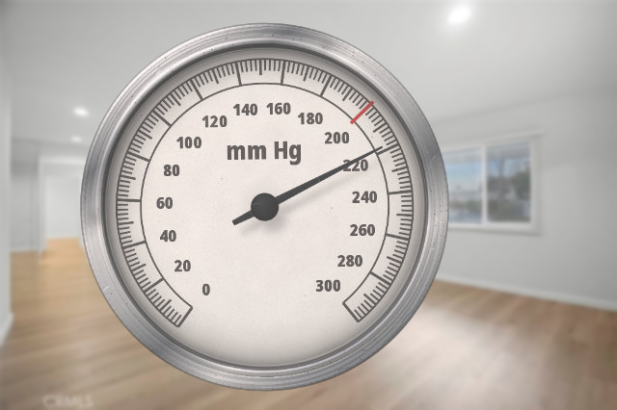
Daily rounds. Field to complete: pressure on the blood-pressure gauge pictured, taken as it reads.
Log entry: 218 mmHg
